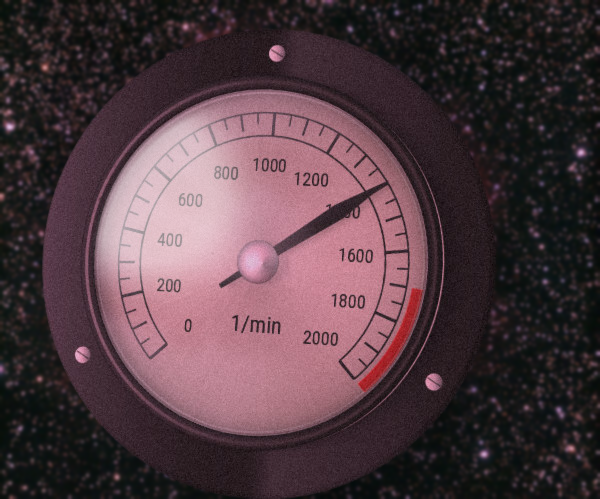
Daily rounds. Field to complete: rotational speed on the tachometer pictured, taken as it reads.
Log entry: 1400 rpm
